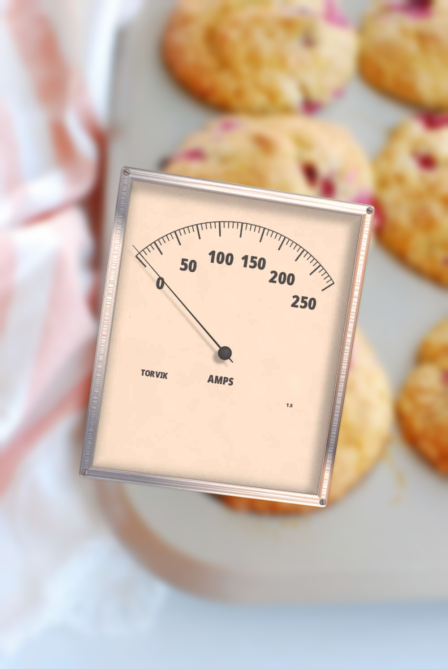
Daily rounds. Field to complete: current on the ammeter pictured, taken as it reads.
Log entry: 5 A
